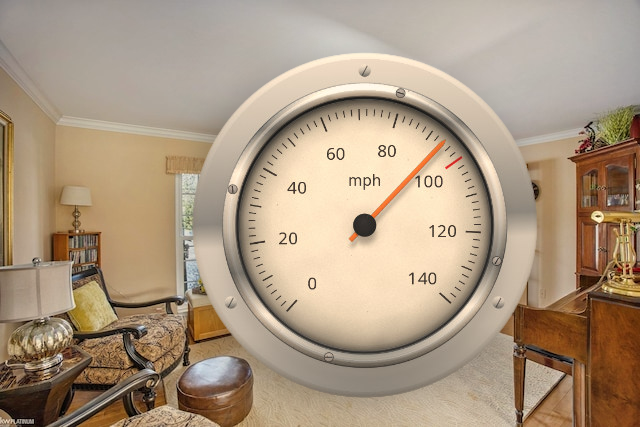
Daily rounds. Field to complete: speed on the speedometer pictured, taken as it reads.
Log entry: 94 mph
